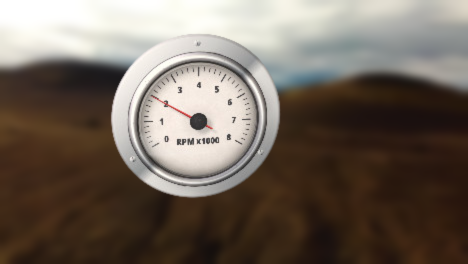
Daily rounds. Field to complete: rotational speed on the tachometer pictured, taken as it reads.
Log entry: 2000 rpm
